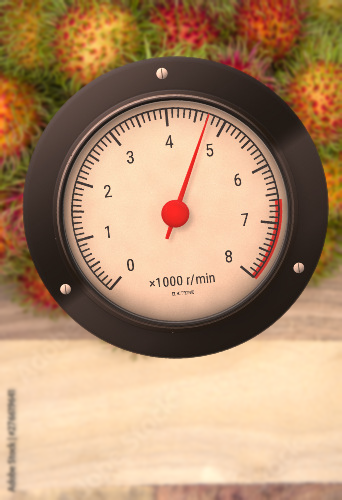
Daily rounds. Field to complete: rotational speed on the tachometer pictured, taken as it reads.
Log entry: 4700 rpm
